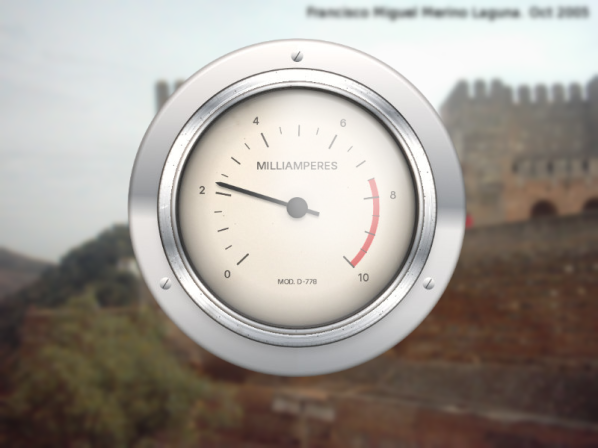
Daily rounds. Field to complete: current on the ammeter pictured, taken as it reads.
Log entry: 2.25 mA
